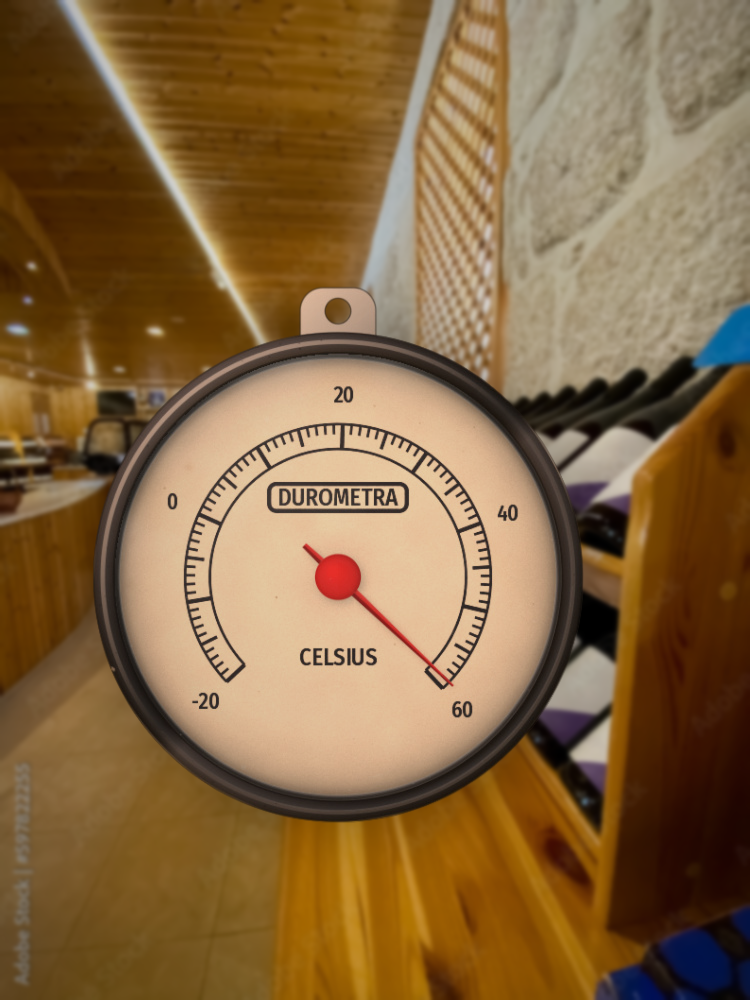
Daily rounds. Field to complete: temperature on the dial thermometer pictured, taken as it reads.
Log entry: 59 °C
